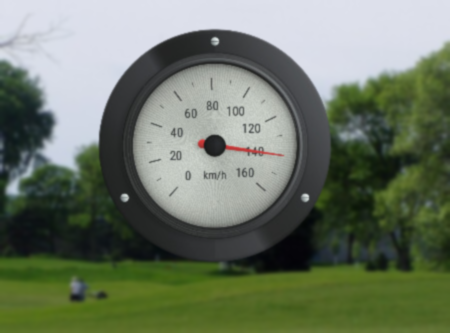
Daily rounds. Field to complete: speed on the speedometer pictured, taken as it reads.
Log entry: 140 km/h
